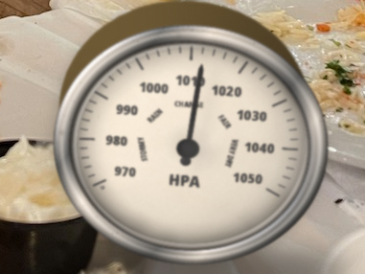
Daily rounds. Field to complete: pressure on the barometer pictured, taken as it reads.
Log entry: 1012 hPa
